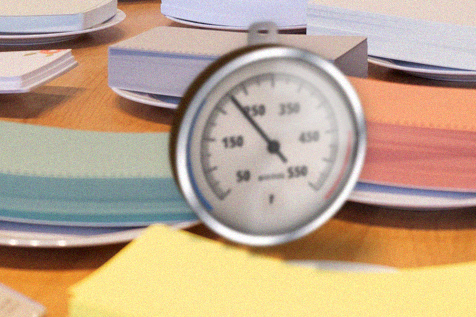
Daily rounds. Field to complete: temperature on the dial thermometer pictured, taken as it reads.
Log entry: 225 °F
